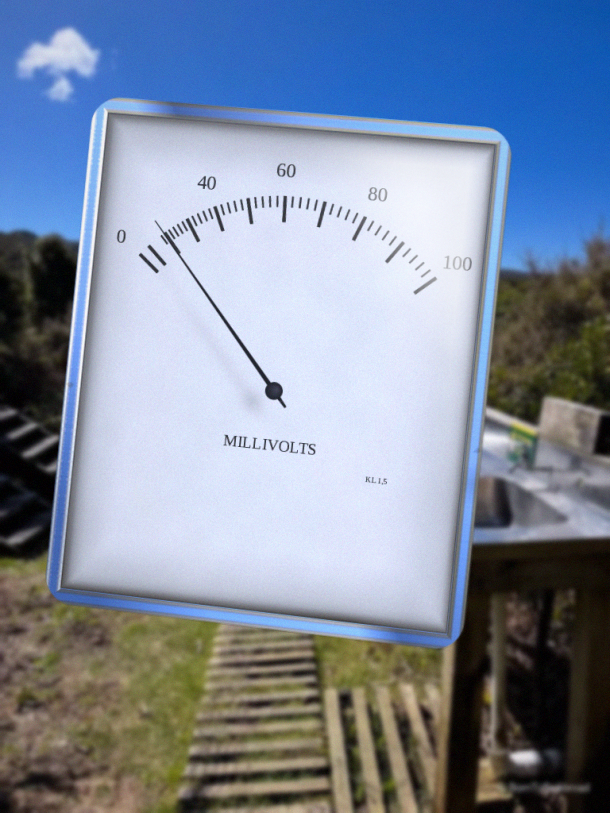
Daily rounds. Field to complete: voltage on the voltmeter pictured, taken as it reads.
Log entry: 20 mV
